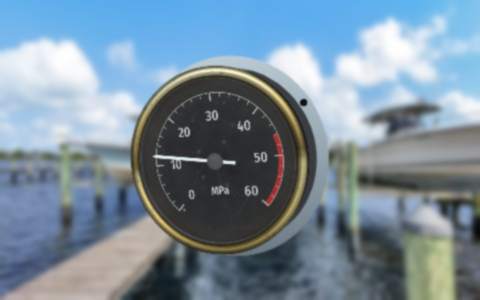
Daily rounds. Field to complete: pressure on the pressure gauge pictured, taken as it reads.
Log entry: 12 MPa
